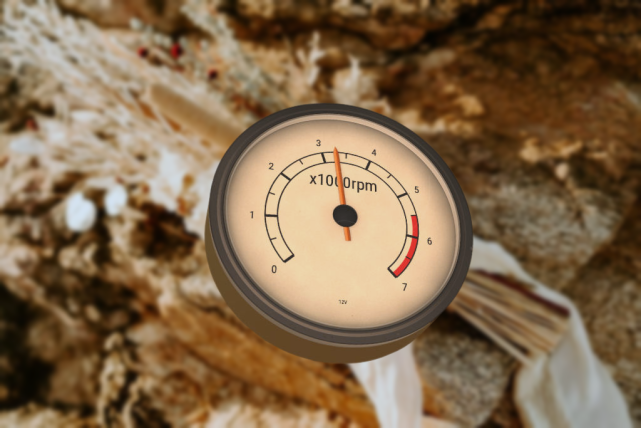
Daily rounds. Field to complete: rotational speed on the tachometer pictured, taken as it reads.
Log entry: 3250 rpm
